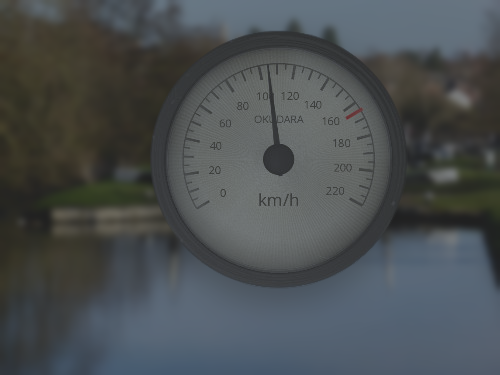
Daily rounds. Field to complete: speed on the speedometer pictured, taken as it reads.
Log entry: 105 km/h
